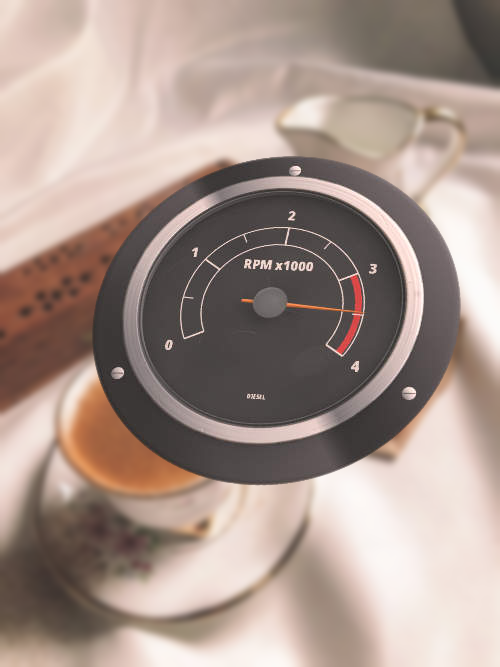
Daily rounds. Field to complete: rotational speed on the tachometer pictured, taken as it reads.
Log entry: 3500 rpm
